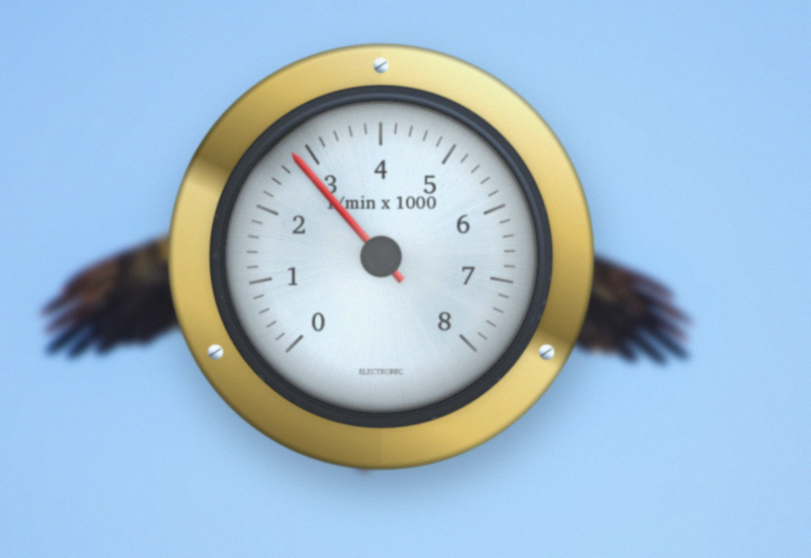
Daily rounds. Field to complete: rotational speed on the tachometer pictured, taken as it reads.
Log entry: 2800 rpm
